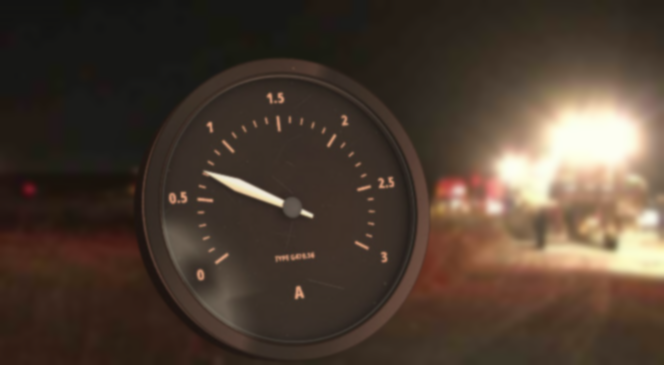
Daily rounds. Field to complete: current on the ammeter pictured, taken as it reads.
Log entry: 0.7 A
